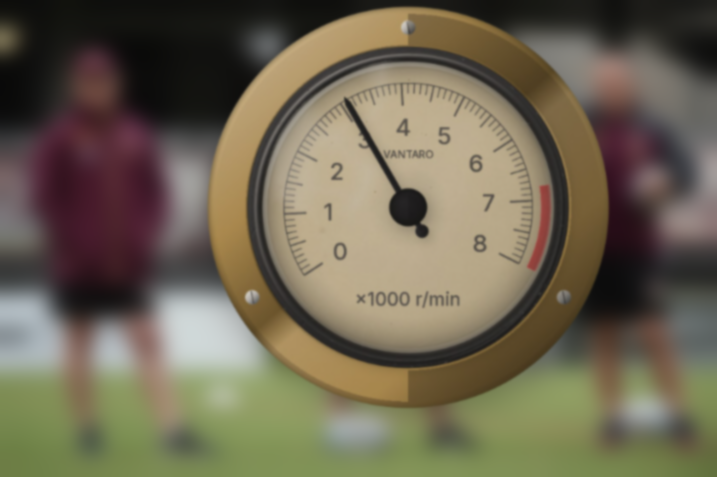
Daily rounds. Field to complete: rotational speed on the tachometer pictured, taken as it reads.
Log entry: 3100 rpm
